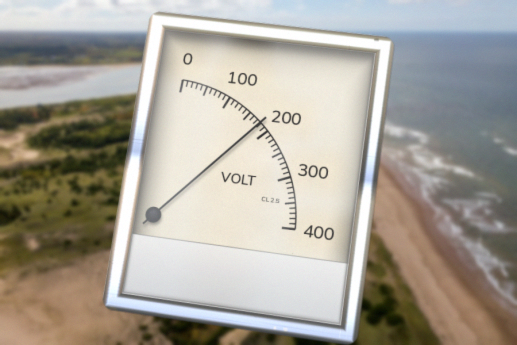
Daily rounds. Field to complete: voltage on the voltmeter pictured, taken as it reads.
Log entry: 180 V
